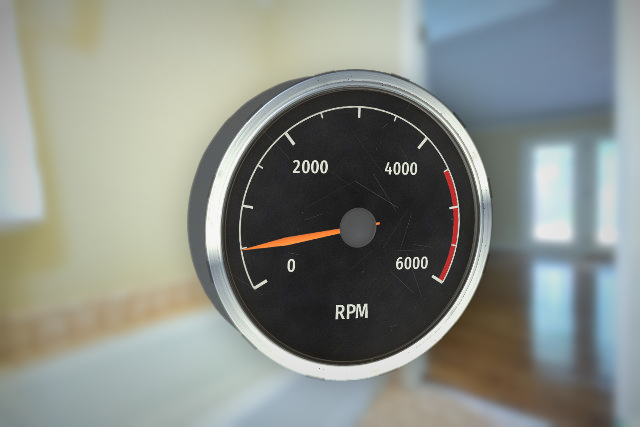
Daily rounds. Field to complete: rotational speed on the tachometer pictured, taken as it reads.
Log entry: 500 rpm
